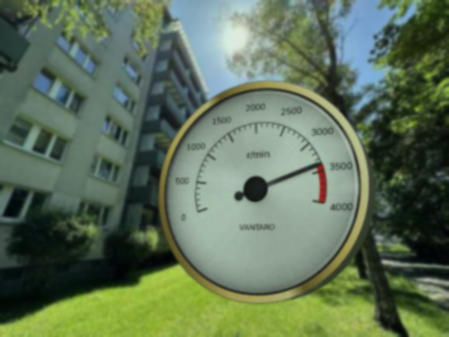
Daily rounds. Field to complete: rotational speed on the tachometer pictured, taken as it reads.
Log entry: 3400 rpm
